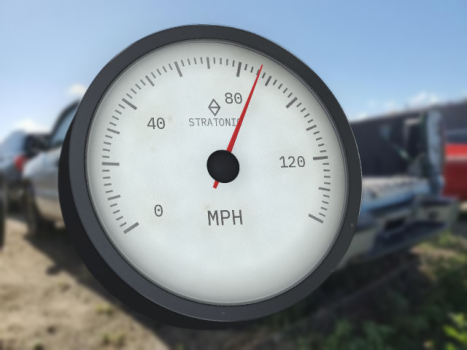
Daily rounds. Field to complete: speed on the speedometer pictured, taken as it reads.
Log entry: 86 mph
